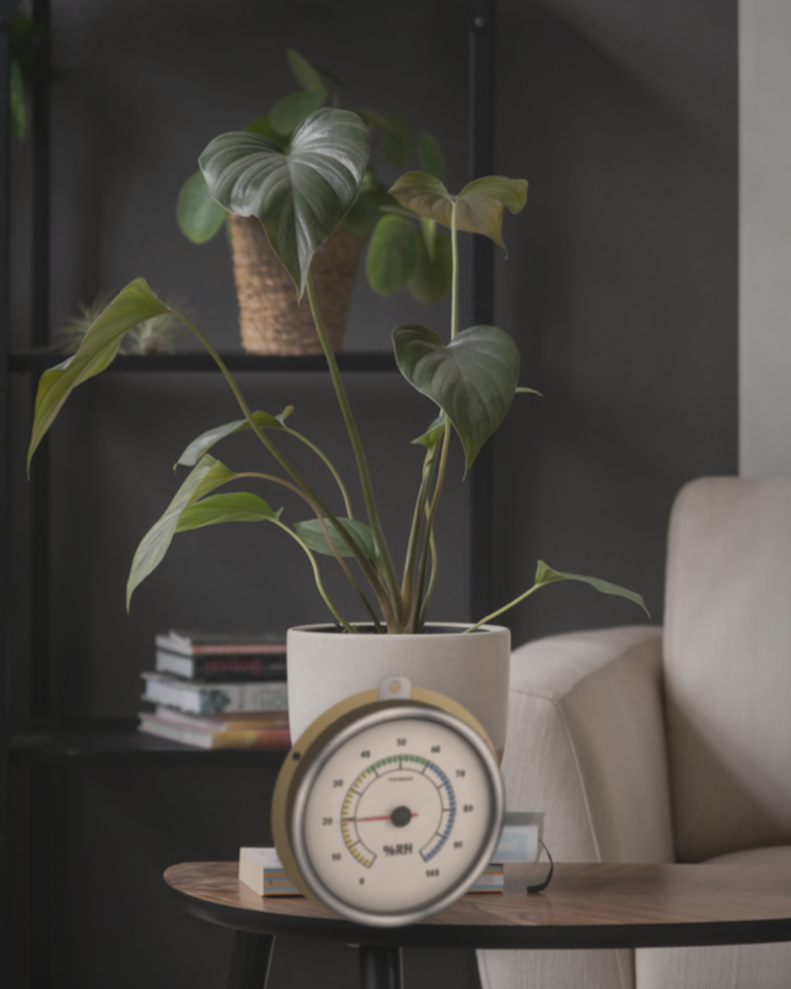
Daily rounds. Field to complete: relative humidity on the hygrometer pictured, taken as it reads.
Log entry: 20 %
